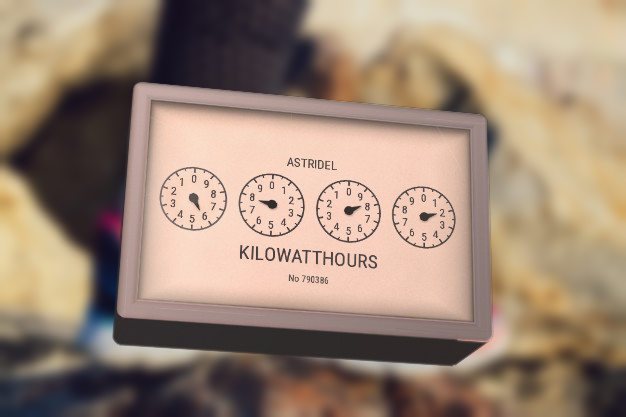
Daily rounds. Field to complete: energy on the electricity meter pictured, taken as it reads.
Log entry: 5782 kWh
